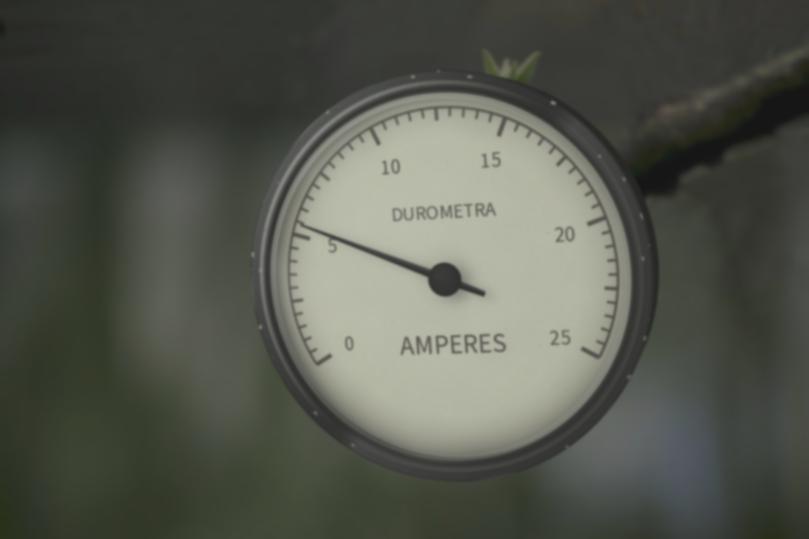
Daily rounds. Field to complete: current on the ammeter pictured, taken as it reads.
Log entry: 5.5 A
